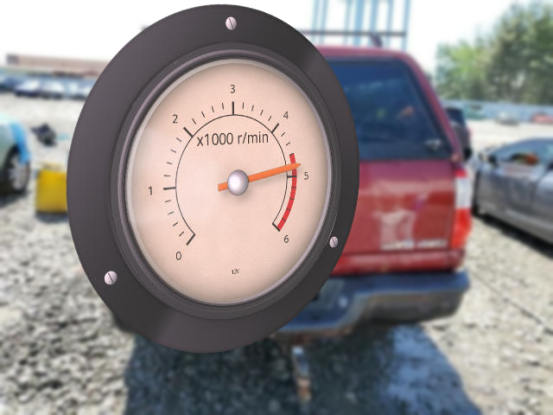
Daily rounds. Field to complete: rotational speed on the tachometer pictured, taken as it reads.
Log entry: 4800 rpm
